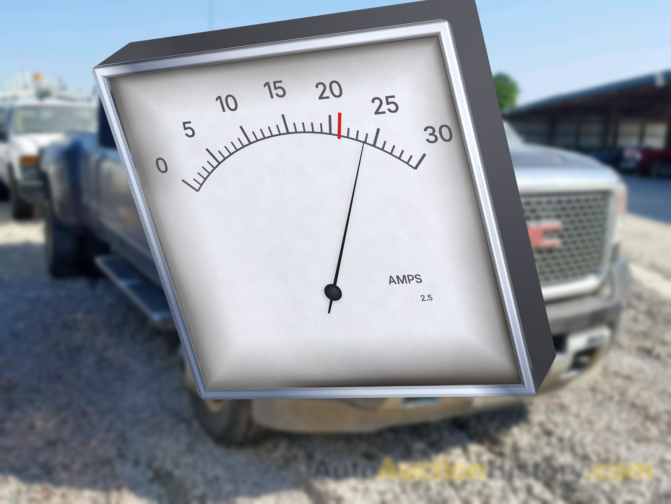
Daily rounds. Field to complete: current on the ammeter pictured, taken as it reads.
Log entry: 24 A
